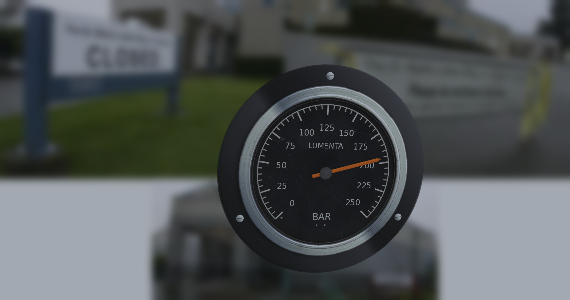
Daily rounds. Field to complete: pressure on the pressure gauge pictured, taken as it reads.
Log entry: 195 bar
